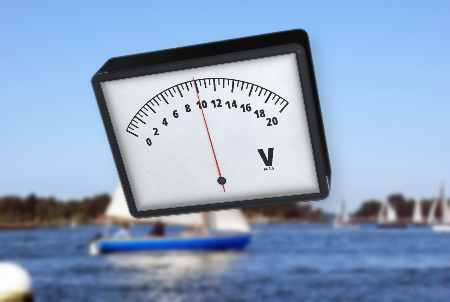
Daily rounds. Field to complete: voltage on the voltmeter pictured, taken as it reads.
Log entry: 10 V
